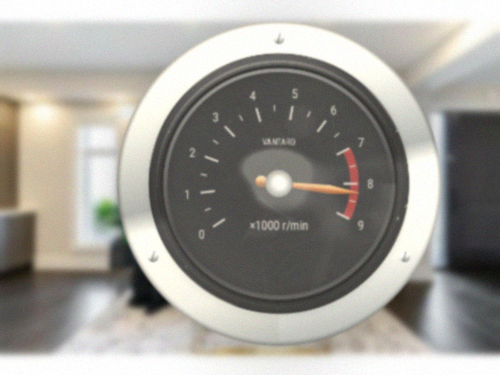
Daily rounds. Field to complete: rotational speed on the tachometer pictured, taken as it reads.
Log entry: 8250 rpm
